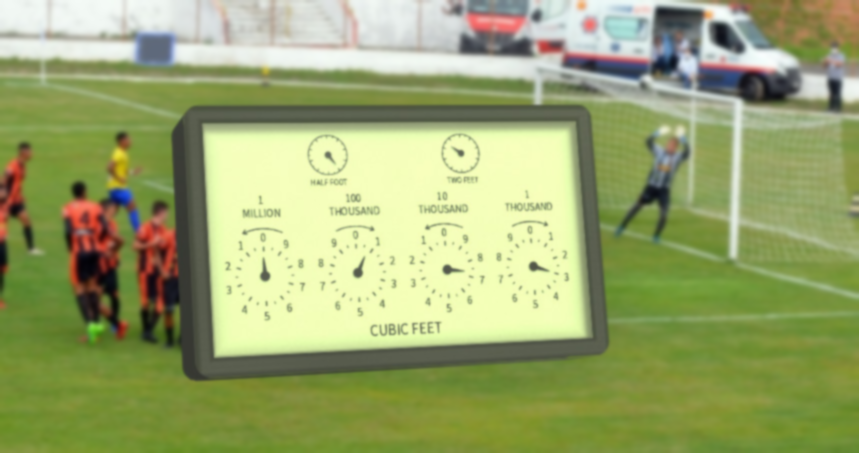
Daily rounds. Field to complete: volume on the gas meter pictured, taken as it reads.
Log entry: 7300 ft³
